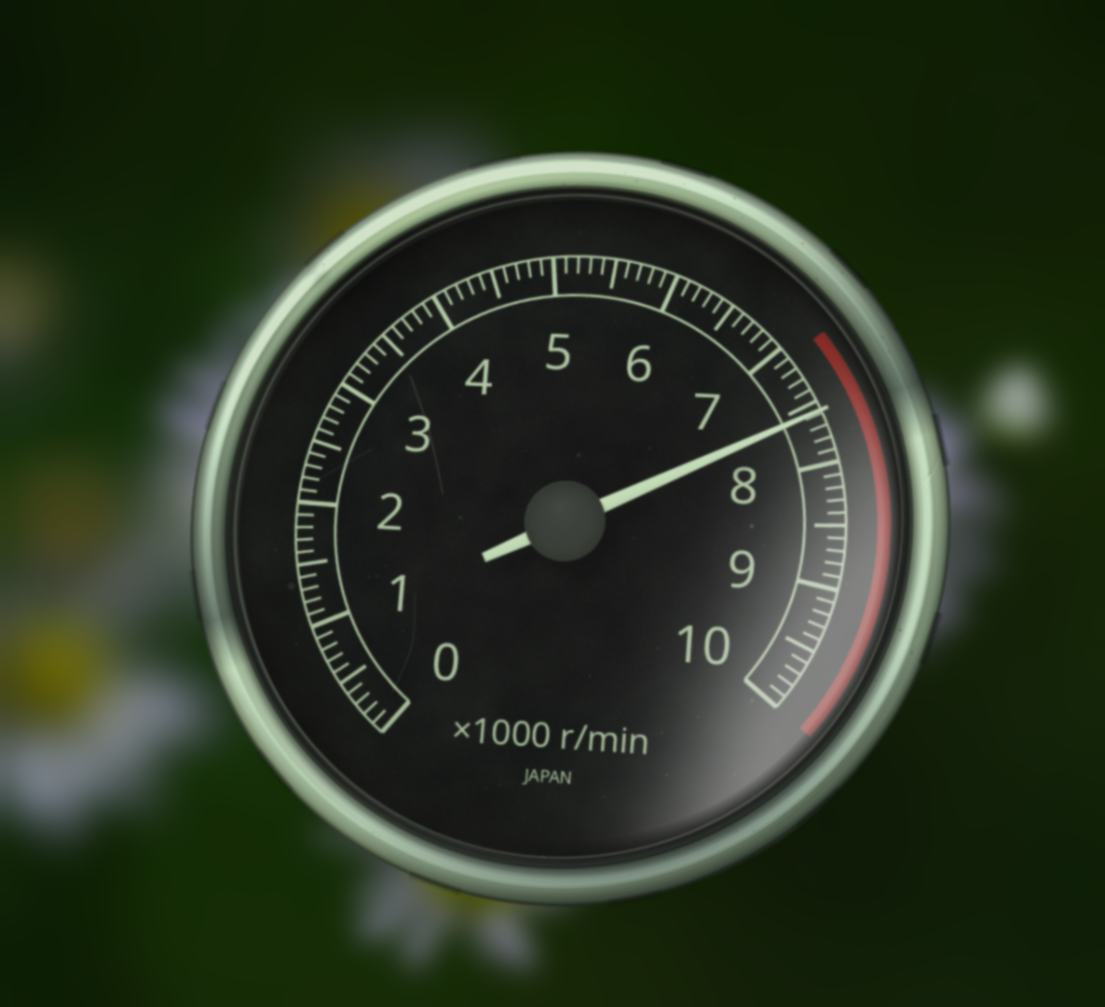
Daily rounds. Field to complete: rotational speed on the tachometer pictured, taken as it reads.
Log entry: 7600 rpm
